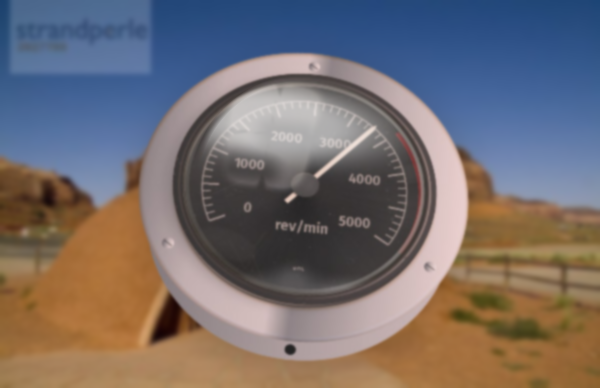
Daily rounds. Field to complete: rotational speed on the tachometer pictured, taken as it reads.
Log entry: 3300 rpm
